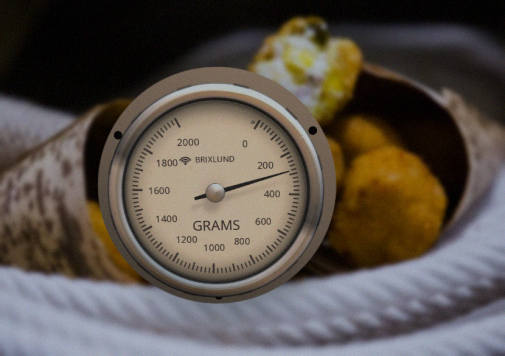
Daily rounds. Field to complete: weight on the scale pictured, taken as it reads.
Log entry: 280 g
